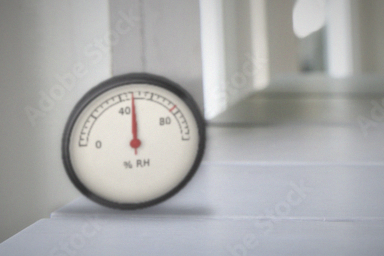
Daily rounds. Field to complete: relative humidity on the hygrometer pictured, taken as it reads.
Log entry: 48 %
